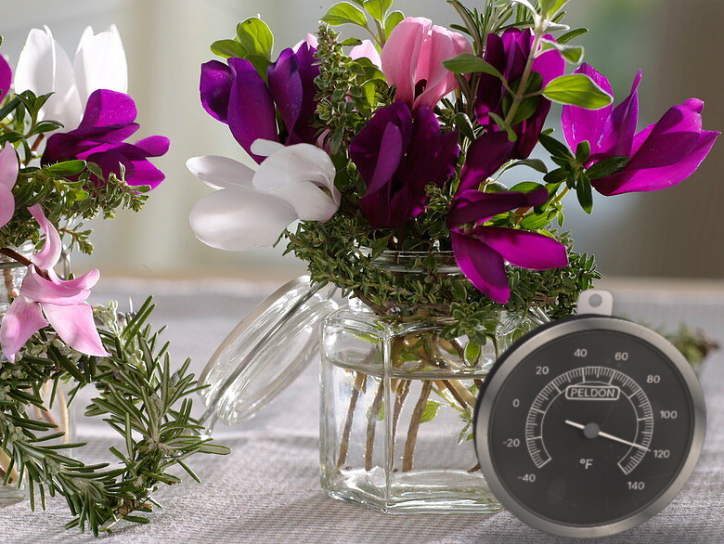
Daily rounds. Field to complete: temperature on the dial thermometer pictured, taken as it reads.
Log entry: 120 °F
